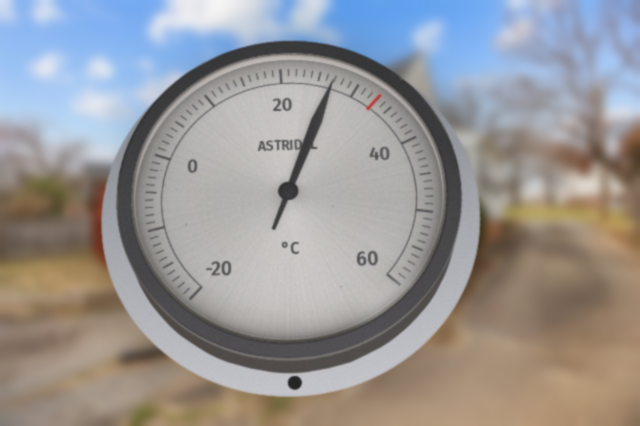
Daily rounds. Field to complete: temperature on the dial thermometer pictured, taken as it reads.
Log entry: 27 °C
